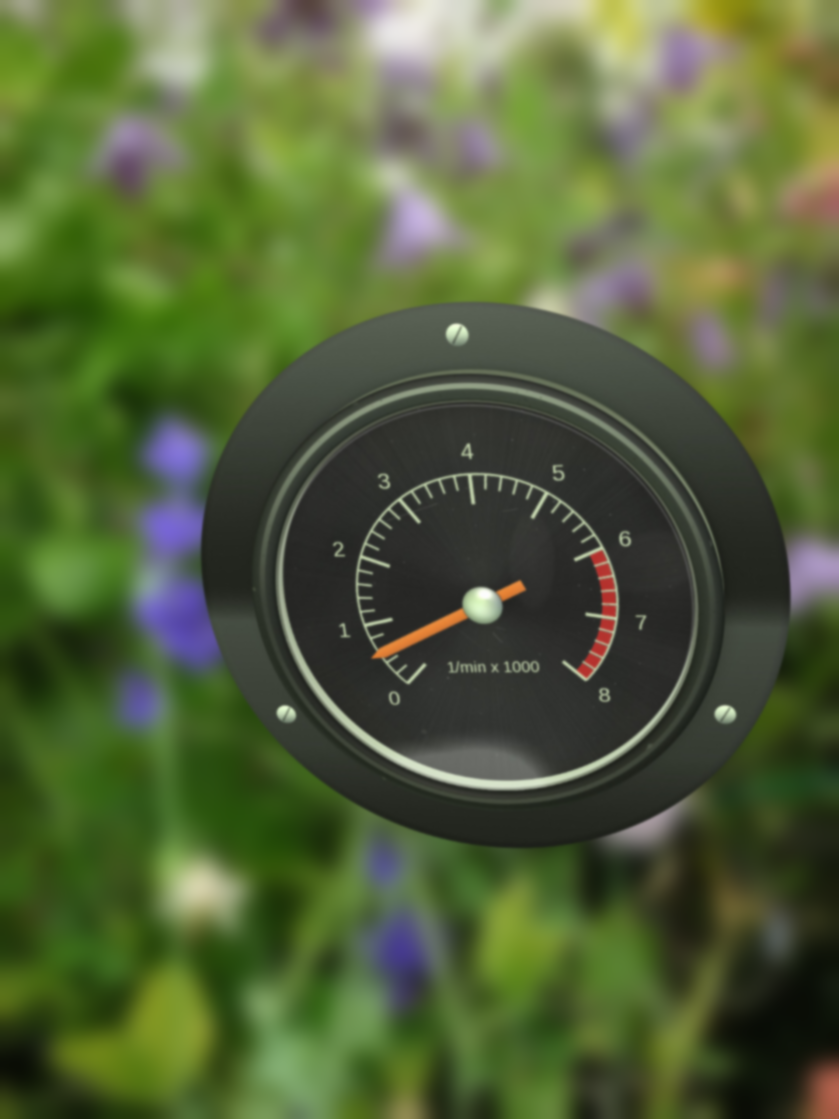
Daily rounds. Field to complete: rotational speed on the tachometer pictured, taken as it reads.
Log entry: 600 rpm
